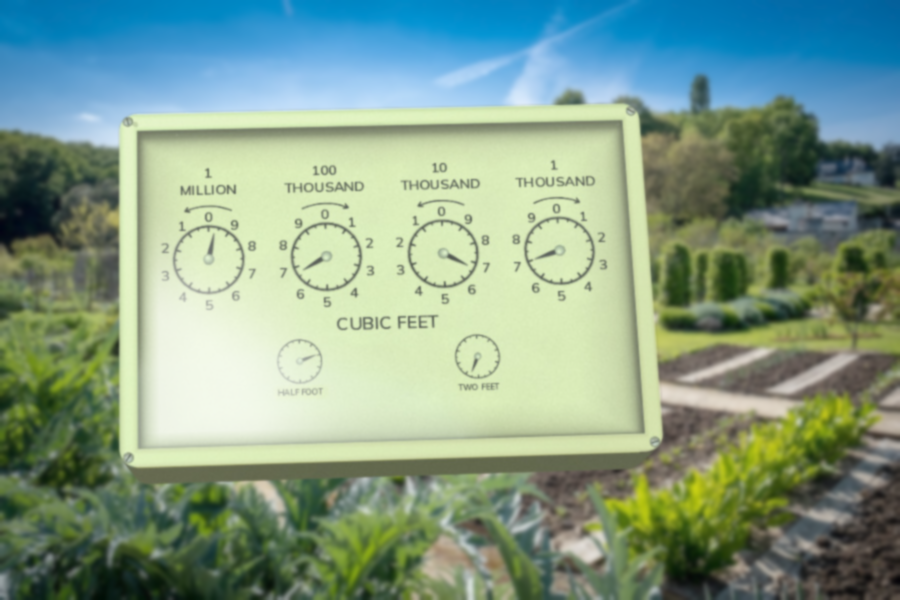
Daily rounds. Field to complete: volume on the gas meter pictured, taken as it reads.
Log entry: 966700 ft³
